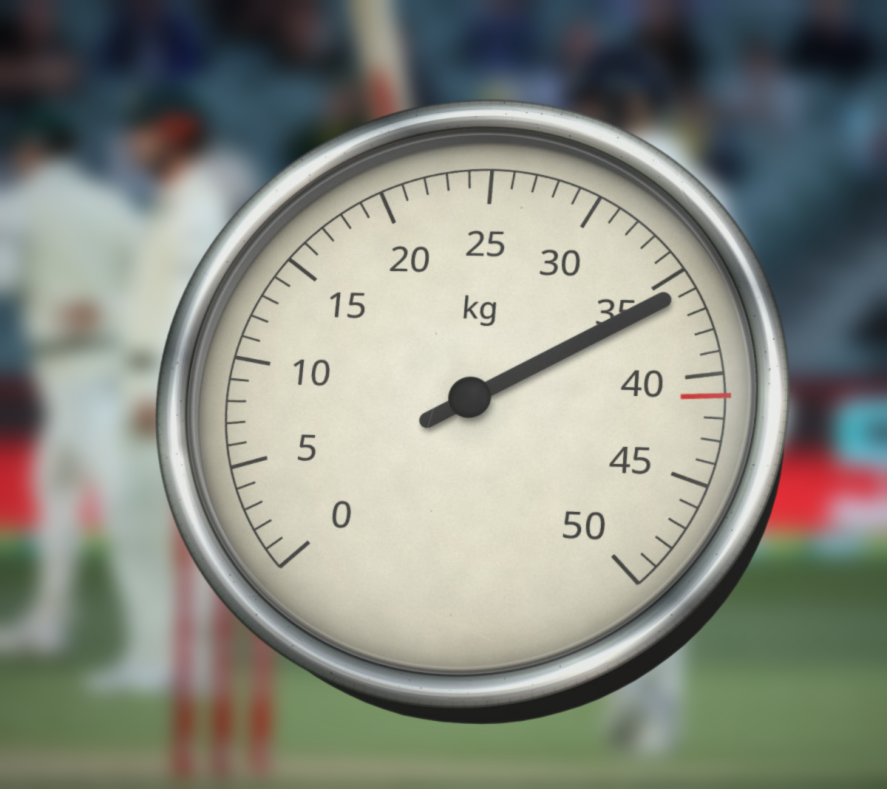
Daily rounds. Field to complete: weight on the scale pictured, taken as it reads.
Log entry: 36 kg
